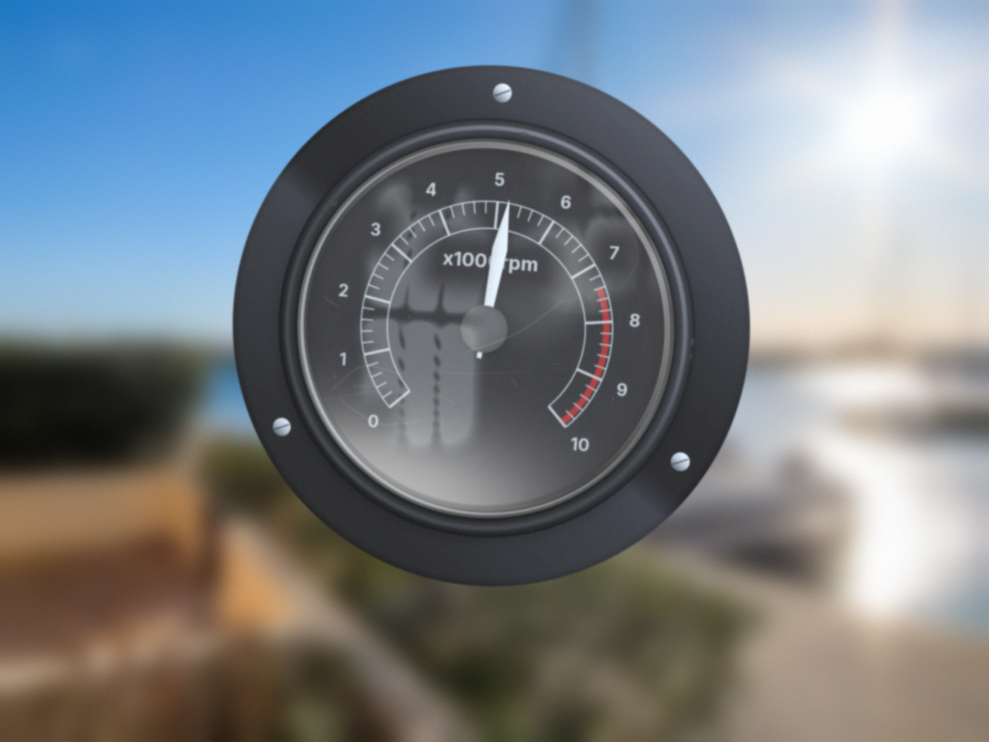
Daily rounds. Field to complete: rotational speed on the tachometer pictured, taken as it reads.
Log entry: 5200 rpm
